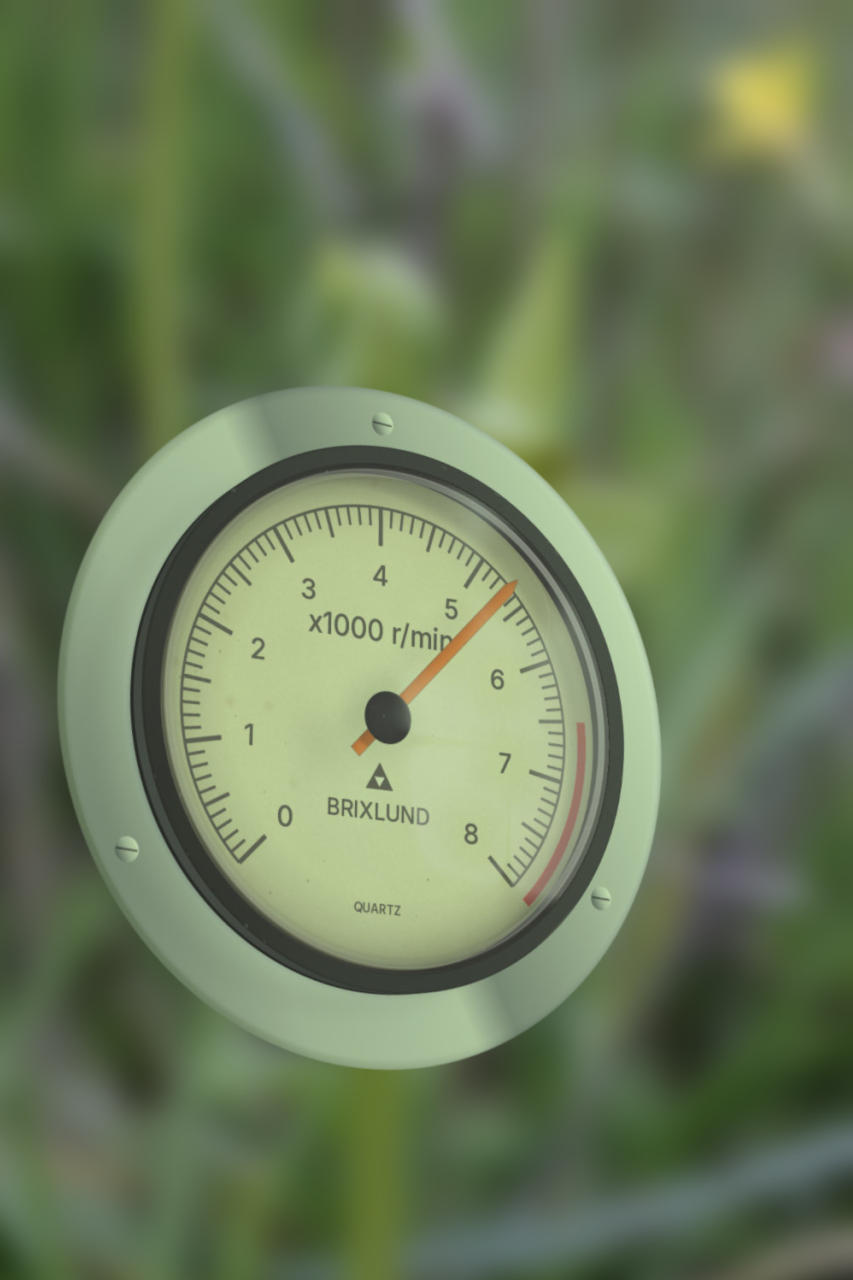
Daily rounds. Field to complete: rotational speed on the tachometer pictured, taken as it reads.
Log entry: 5300 rpm
